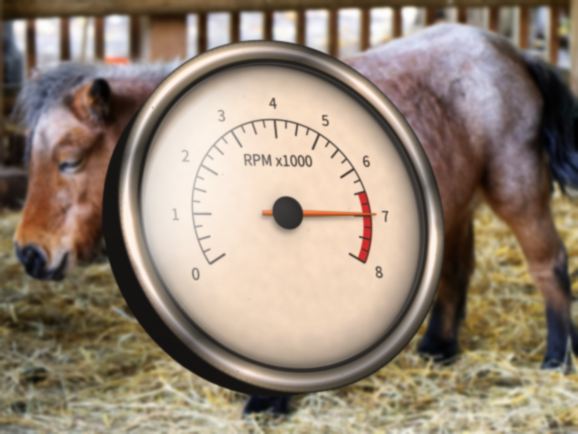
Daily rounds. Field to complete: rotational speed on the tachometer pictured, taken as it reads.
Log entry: 7000 rpm
